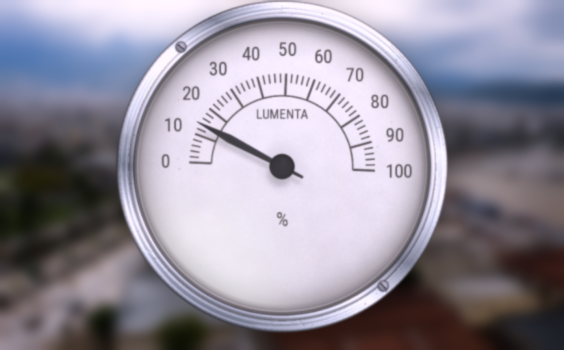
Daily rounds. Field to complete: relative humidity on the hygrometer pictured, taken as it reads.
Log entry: 14 %
